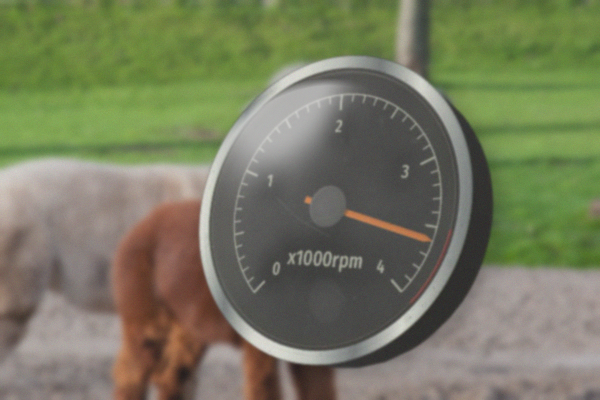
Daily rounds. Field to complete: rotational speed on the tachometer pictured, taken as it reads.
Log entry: 3600 rpm
